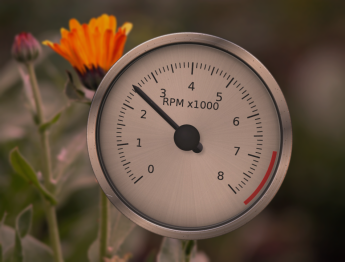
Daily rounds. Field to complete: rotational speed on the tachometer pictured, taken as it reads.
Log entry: 2500 rpm
